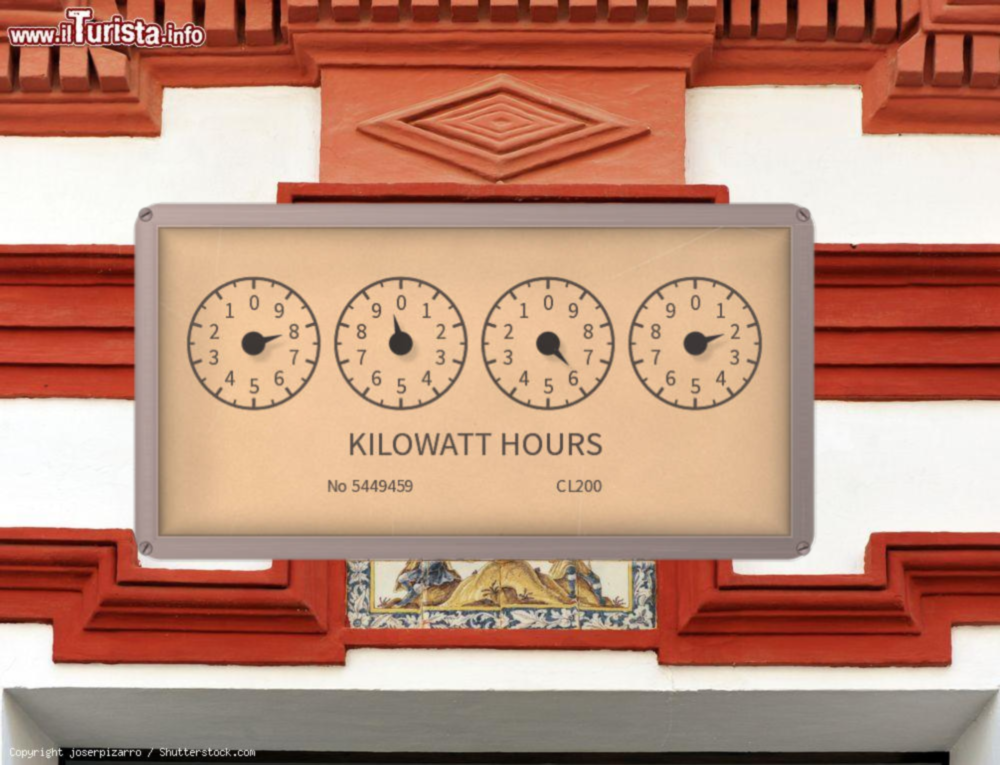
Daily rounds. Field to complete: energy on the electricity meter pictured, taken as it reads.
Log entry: 7962 kWh
